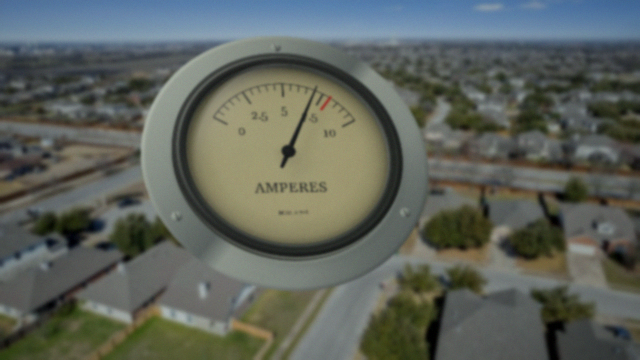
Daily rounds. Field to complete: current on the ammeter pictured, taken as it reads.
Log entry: 7 A
